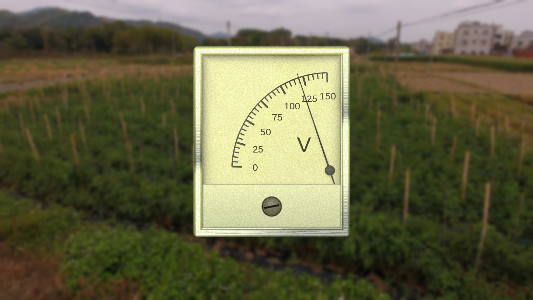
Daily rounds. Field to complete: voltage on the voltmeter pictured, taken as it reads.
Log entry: 120 V
